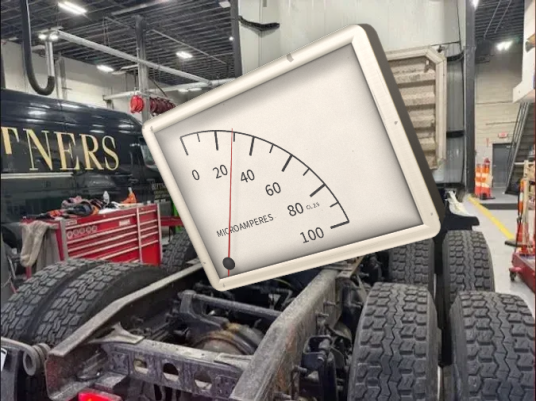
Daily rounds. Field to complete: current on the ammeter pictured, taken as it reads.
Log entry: 30 µA
